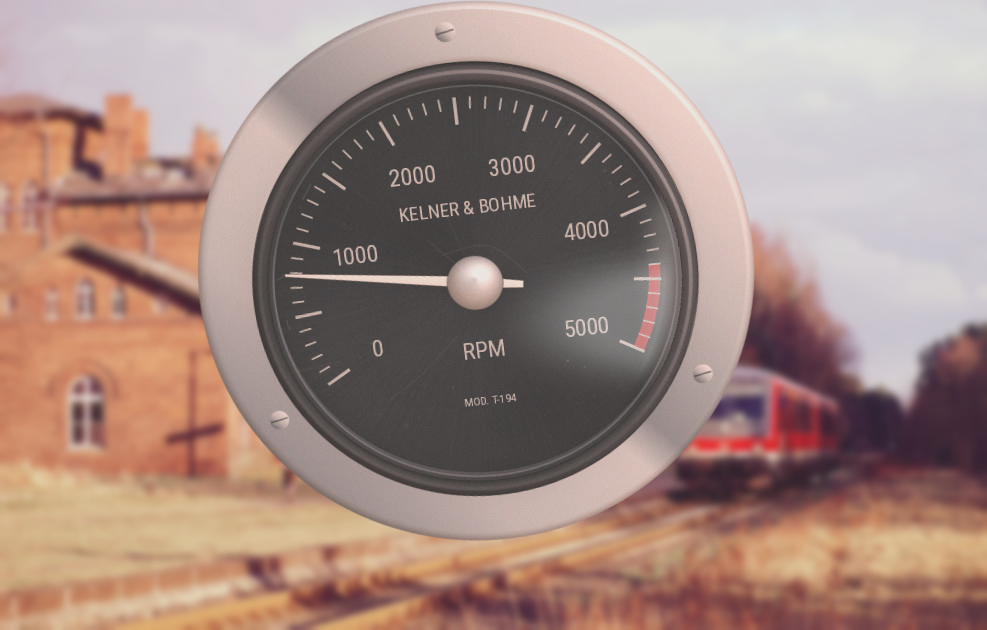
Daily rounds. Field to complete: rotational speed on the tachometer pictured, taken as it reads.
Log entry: 800 rpm
